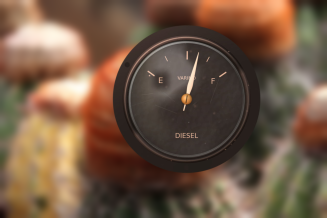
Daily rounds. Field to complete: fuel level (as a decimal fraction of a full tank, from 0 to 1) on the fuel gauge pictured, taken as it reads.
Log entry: 0.625
